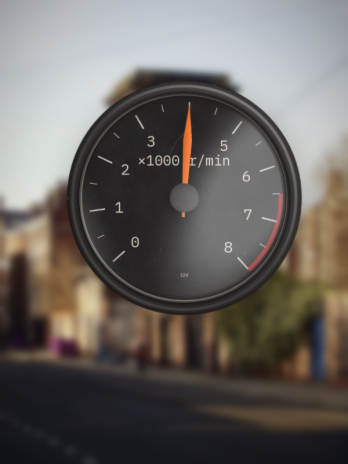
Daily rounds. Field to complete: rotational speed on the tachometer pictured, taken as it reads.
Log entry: 4000 rpm
